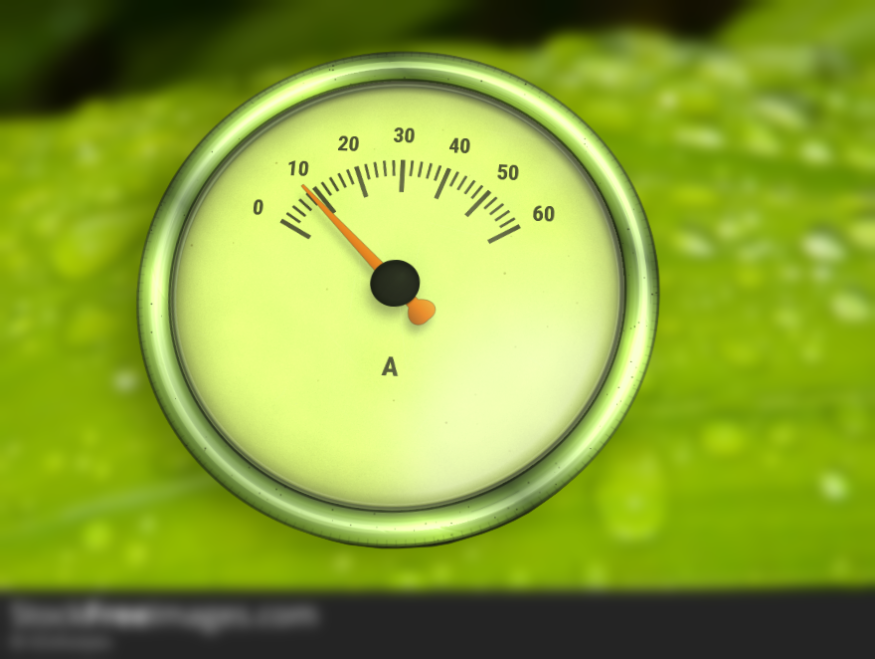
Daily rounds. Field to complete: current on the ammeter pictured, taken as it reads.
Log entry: 8 A
